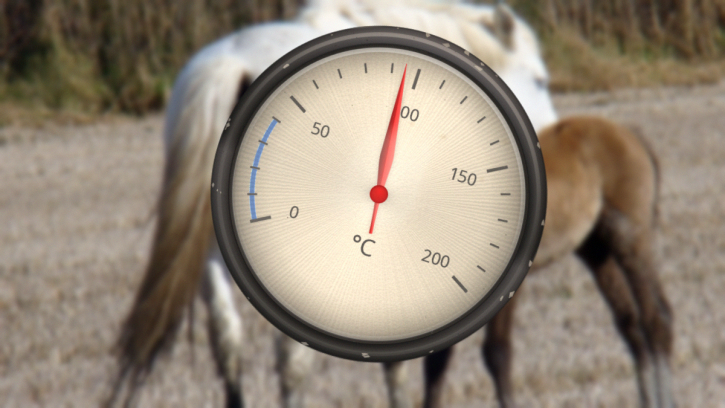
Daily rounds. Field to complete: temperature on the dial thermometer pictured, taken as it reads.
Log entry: 95 °C
